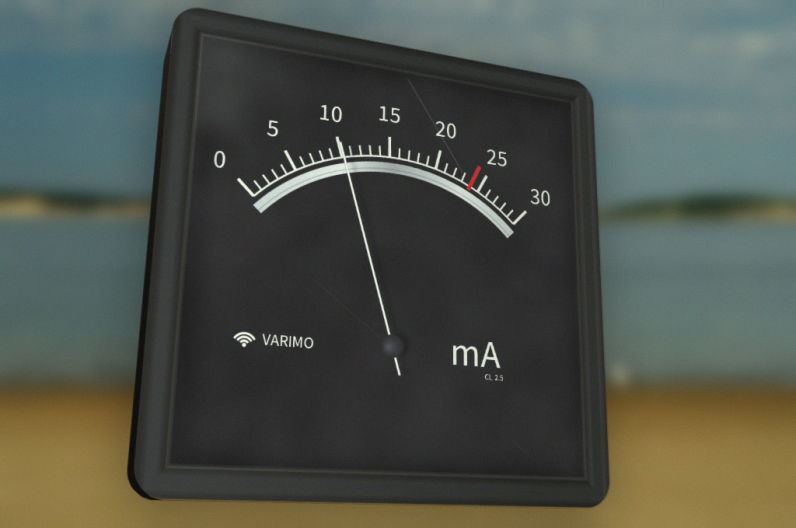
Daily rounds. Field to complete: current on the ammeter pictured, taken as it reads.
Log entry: 10 mA
